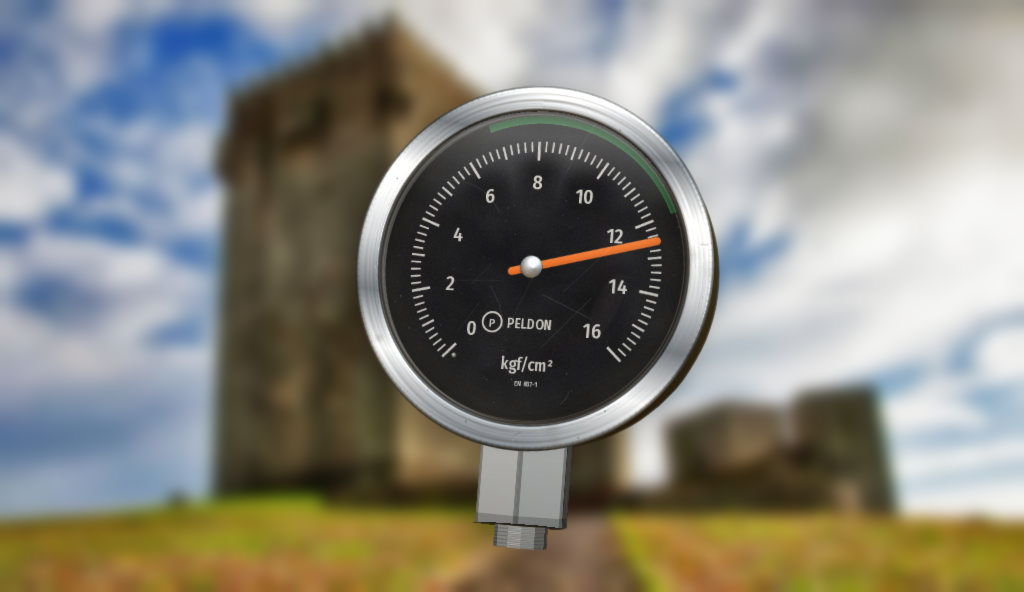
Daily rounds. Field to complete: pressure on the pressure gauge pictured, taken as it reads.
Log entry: 12.6 kg/cm²
